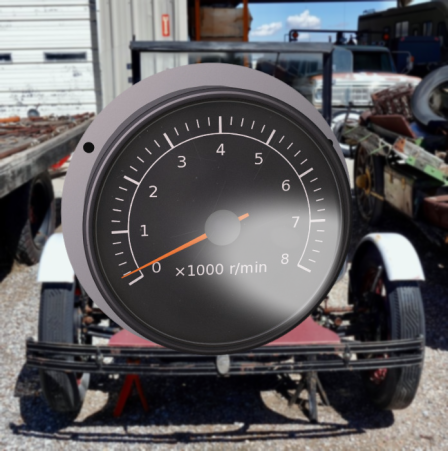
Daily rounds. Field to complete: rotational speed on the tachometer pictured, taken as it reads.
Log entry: 200 rpm
